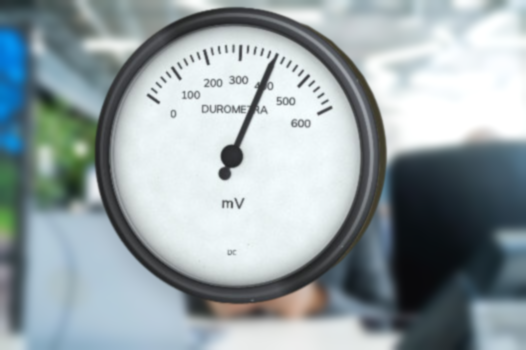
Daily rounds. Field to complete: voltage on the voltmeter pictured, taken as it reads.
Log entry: 400 mV
